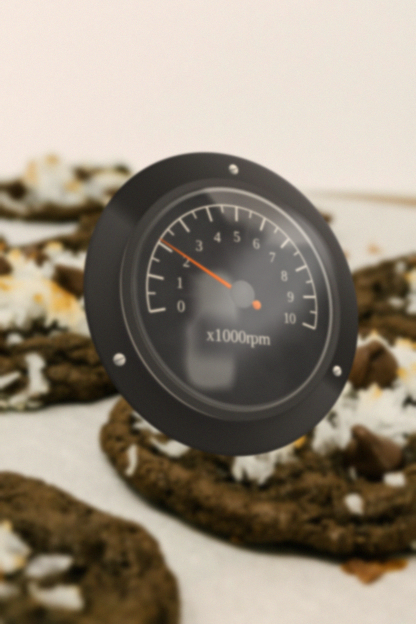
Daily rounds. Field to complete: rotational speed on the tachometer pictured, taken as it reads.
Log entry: 2000 rpm
